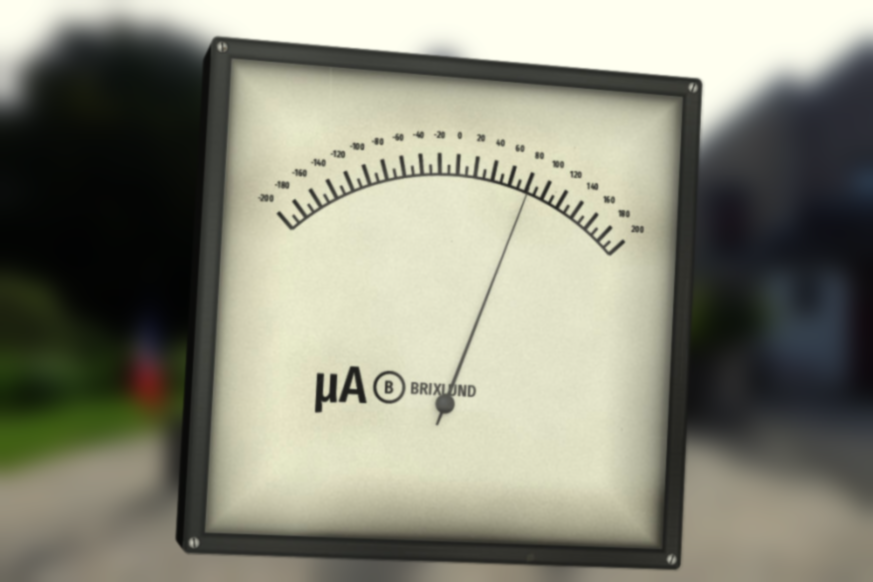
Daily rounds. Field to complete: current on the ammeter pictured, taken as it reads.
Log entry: 80 µA
